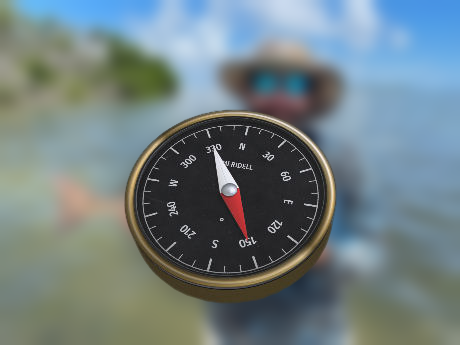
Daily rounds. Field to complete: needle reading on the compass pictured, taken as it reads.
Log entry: 150 °
